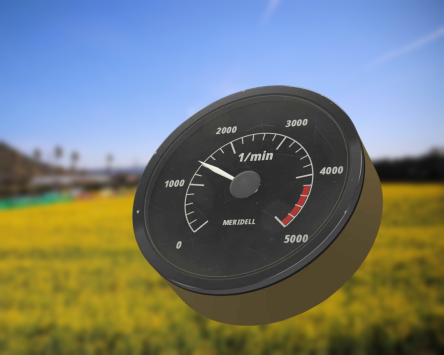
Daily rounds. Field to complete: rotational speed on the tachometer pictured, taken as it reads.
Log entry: 1400 rpm
